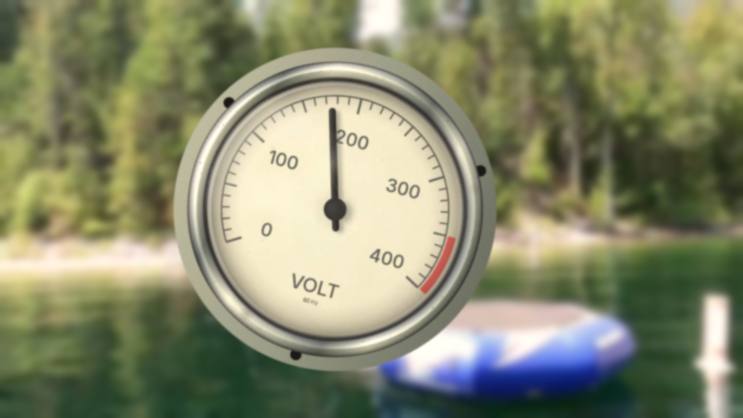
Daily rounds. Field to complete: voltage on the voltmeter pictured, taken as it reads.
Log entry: 175 V
